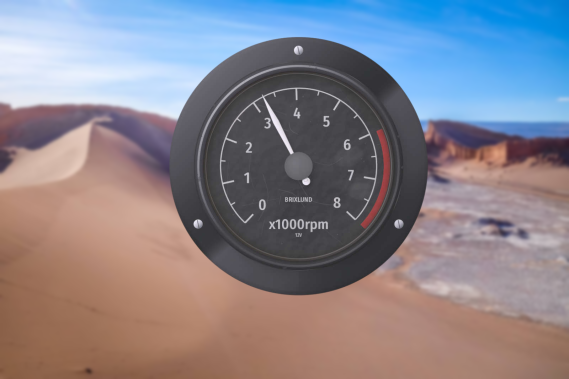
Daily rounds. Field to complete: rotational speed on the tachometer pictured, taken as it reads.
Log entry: 3250 rpm
